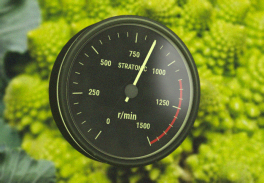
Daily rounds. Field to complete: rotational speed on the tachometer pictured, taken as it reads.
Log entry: 850 rpm
